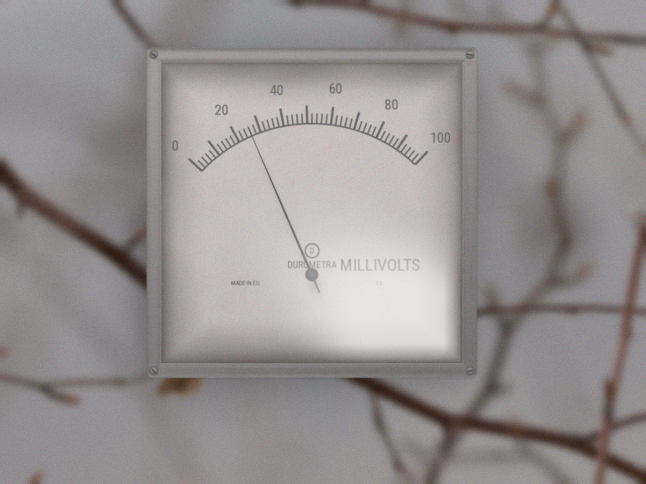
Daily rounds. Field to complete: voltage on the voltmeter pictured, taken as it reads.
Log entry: 26 mV
